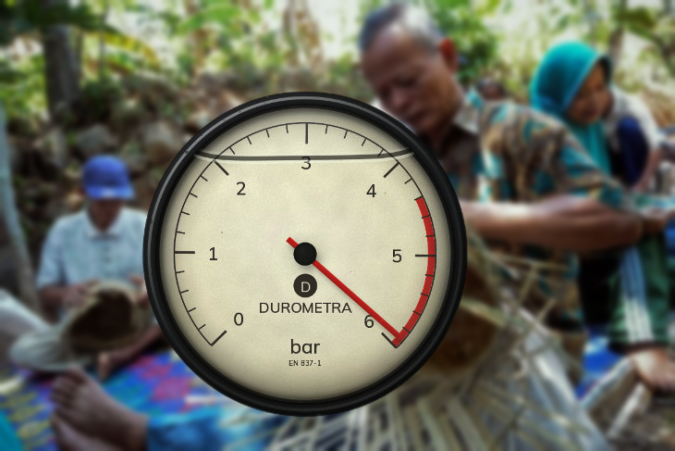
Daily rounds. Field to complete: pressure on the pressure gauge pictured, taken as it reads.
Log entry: 5.9 bar
